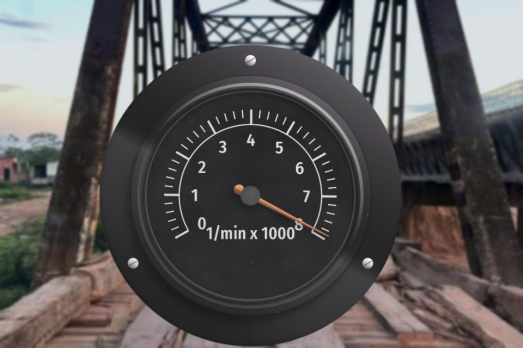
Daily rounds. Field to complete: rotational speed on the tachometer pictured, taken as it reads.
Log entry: 7900 rpm
